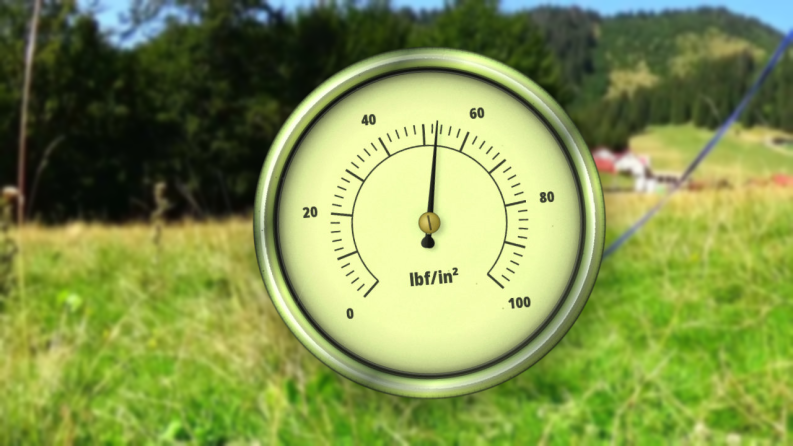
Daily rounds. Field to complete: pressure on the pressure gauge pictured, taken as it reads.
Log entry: 53 psi
